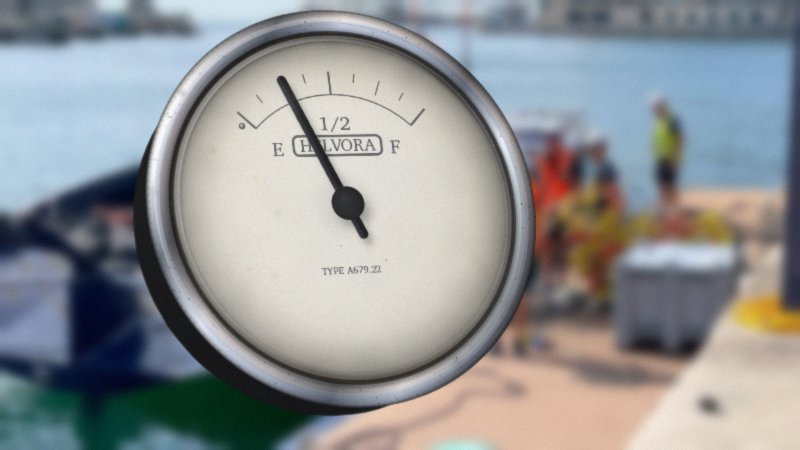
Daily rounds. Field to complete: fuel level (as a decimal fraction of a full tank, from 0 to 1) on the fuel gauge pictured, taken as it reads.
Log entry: 0.25
